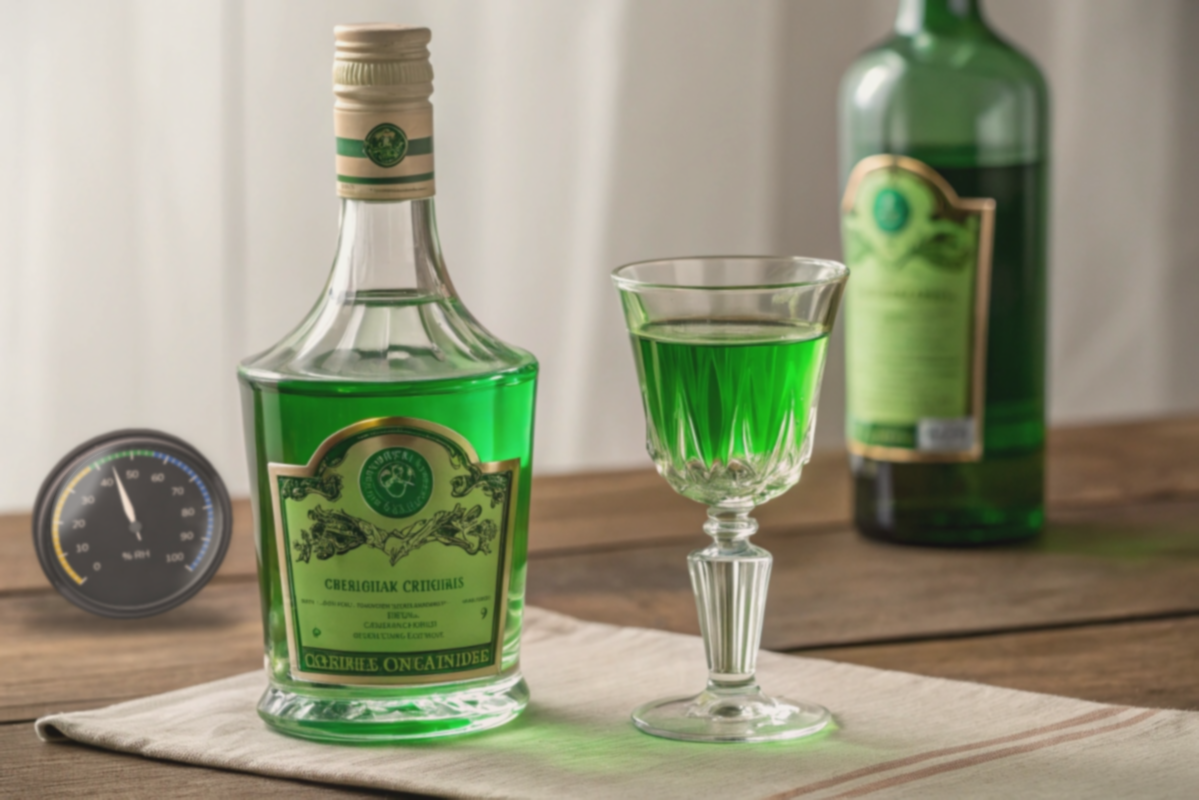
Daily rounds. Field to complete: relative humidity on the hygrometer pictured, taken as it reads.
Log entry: 44 %
